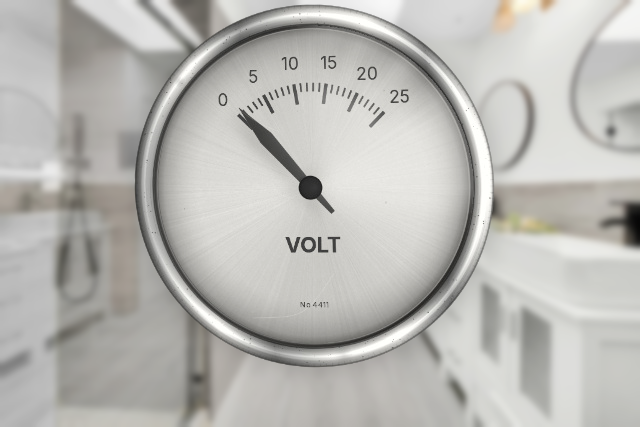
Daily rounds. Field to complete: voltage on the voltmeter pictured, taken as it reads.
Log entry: 1 V
